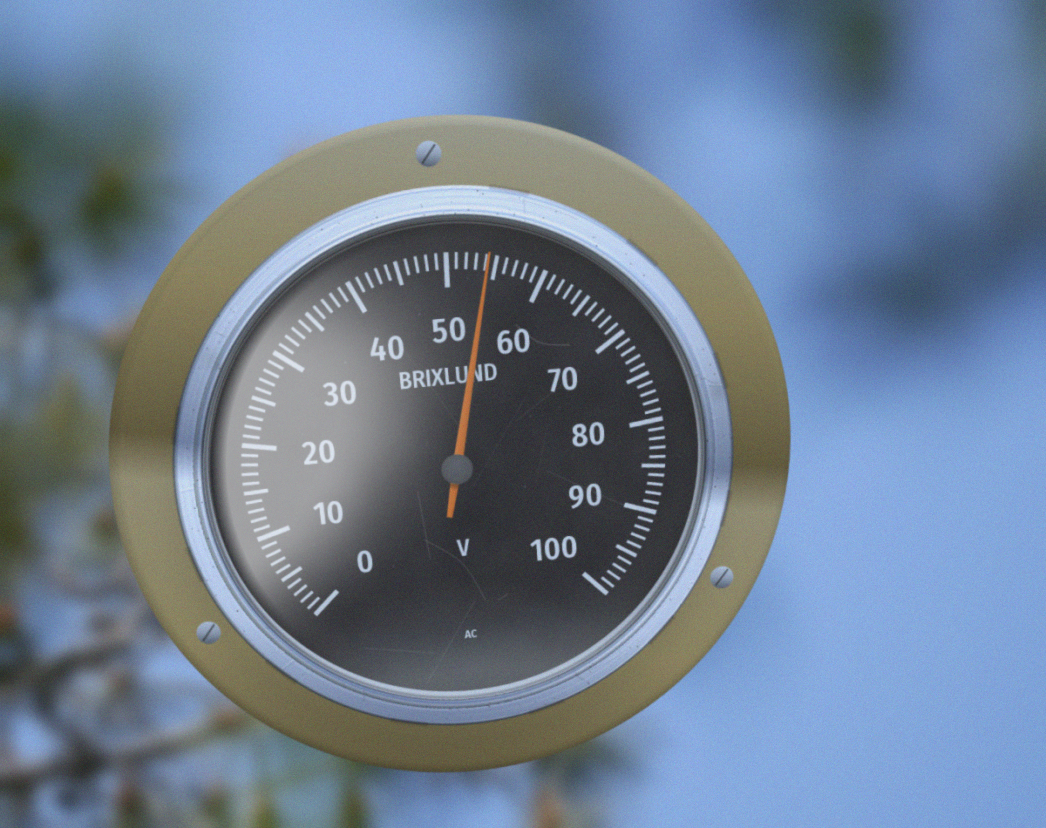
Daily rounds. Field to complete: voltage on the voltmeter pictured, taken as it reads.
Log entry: 54 V
